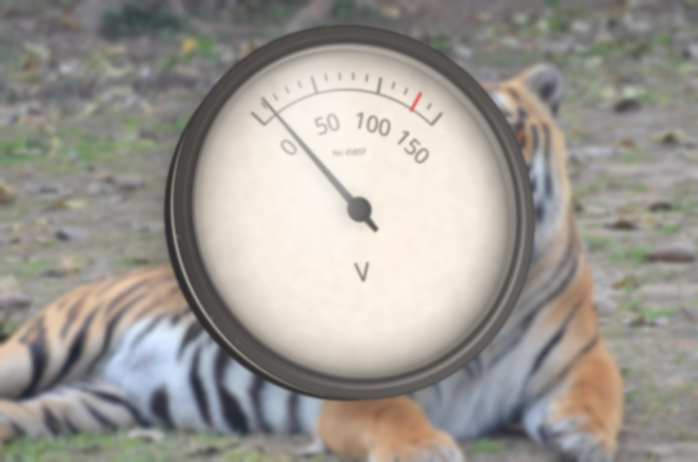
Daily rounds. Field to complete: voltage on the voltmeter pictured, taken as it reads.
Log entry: 10 V
